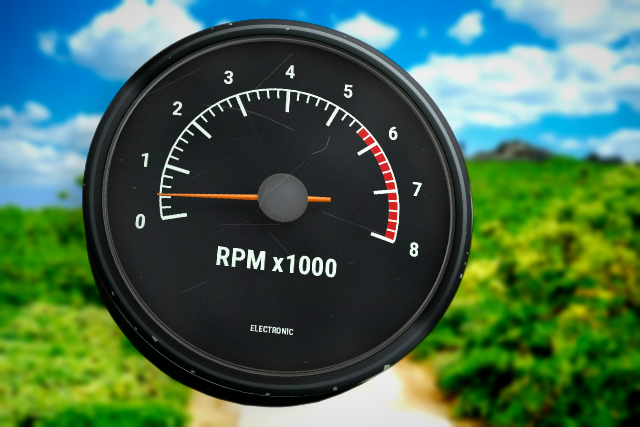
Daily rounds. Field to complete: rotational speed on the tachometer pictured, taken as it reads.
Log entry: 400 rpm
